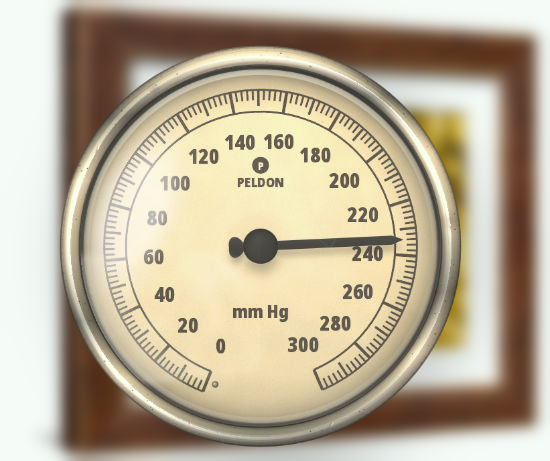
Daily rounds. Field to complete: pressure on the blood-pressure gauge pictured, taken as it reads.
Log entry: 234 mmHg
